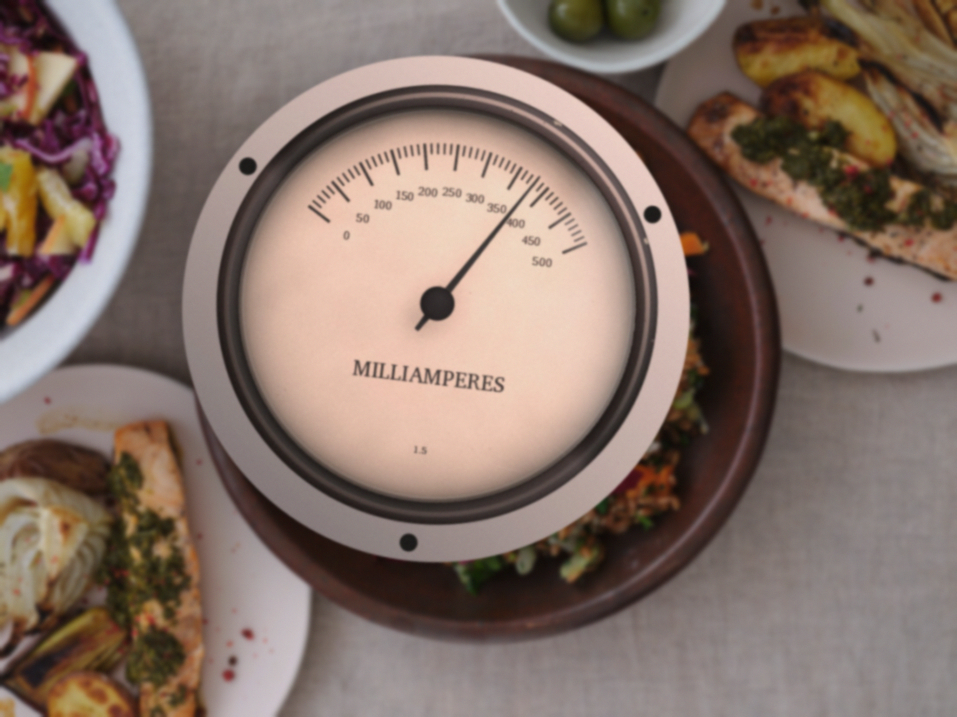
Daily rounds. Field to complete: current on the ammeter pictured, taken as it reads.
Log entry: 380 mA
